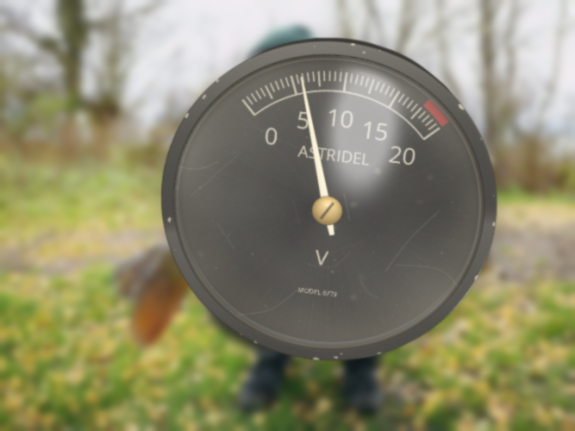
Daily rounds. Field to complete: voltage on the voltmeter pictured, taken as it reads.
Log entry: 6 V
